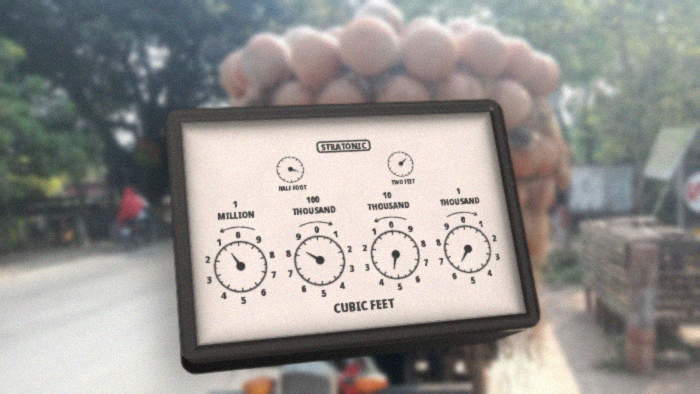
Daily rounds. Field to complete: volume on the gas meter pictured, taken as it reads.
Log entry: 84600 ft³
